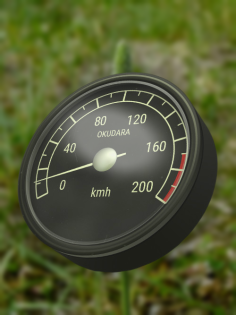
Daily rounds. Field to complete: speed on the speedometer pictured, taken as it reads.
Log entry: 10 km/h
